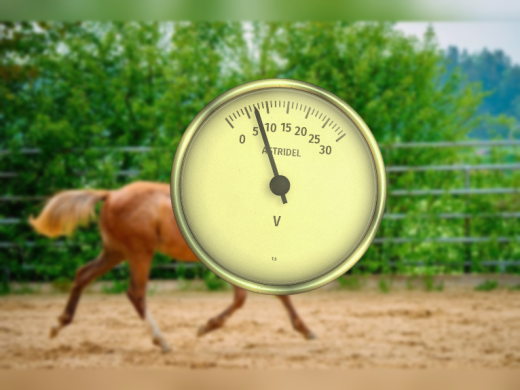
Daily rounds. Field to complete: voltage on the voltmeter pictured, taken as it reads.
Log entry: 7 V
